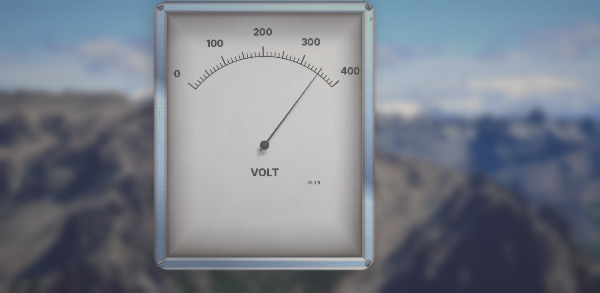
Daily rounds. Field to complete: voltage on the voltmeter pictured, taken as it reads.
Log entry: 350 V
